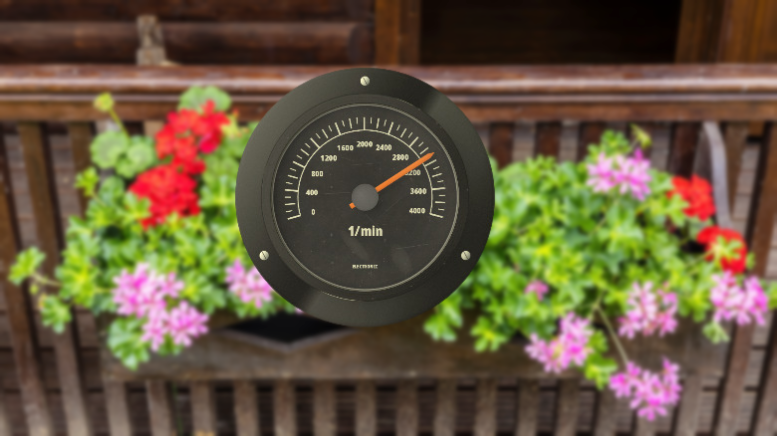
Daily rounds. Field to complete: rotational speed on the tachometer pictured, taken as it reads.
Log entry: 3100 rpm
